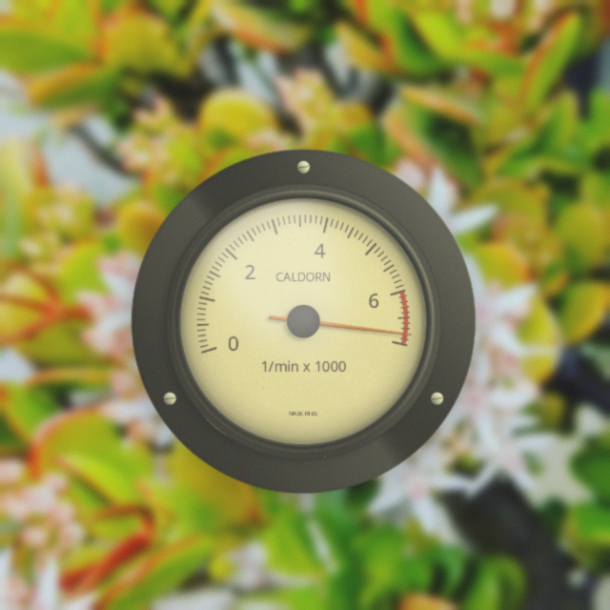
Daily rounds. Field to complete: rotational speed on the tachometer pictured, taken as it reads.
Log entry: 6800 rpm
